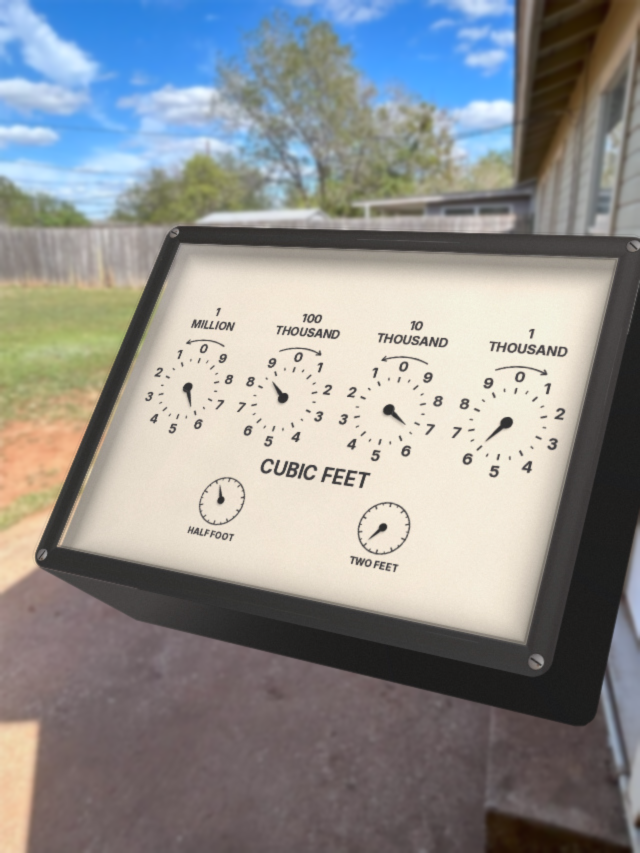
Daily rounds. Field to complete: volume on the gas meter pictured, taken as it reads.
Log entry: 586600 ft³
